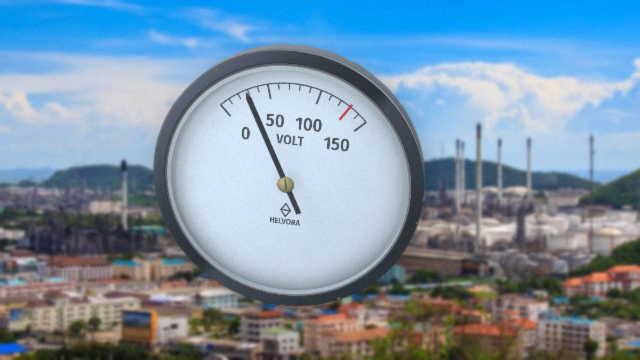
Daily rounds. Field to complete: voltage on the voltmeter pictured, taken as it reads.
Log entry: 30 V
